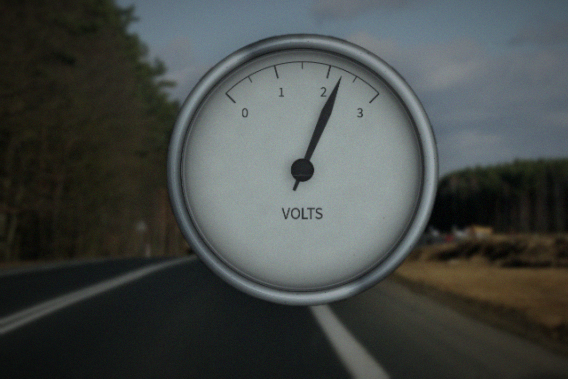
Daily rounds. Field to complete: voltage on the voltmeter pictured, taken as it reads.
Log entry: 2.25 V
